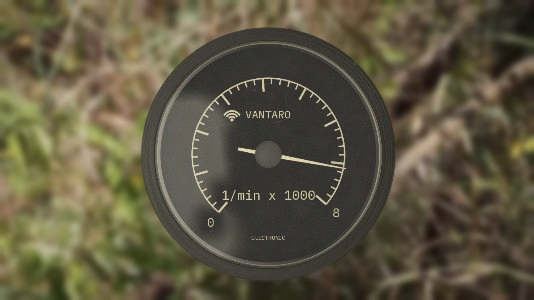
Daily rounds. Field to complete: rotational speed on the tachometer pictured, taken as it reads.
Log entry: 7100 rpm
